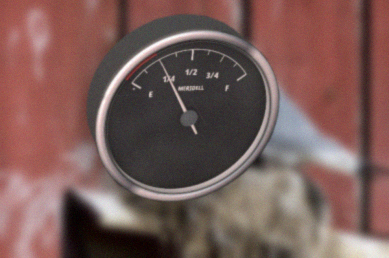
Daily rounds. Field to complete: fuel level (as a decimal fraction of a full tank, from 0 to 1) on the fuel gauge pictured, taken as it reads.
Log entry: 0.25
